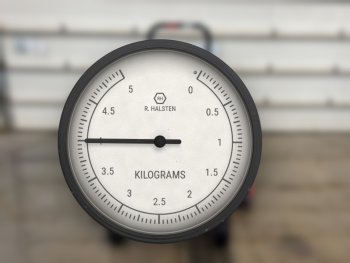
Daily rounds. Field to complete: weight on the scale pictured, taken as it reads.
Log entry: 4 kg
